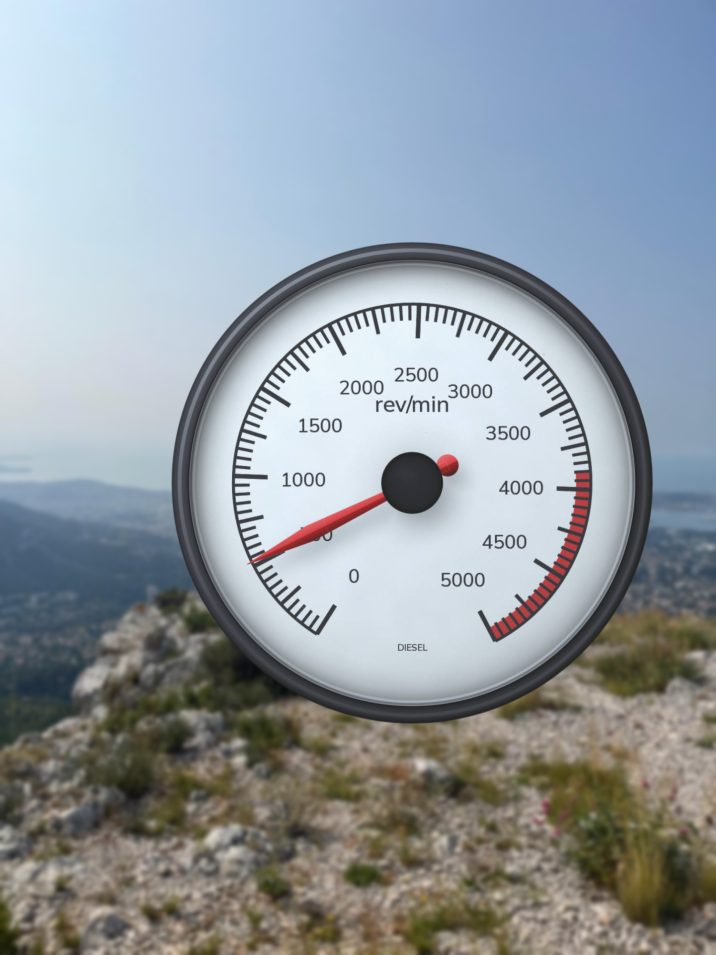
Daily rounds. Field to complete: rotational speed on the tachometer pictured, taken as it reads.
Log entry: 525 rpm
